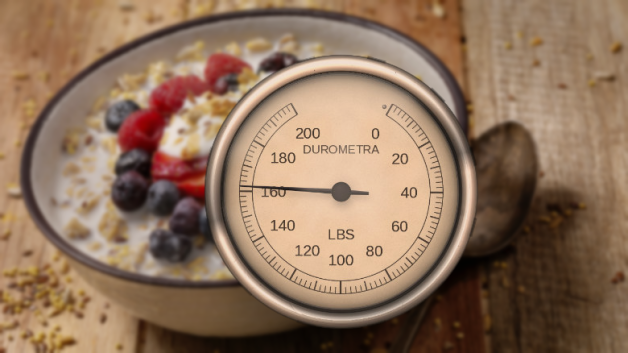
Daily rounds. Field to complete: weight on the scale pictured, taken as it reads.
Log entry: 162 lb
